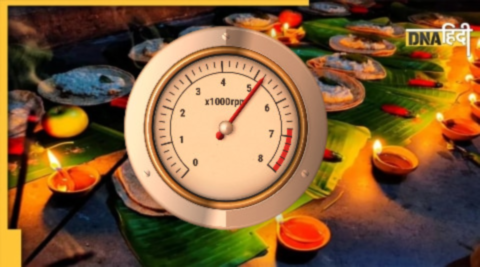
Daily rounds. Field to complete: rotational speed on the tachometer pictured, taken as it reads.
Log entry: 5200 rpm
